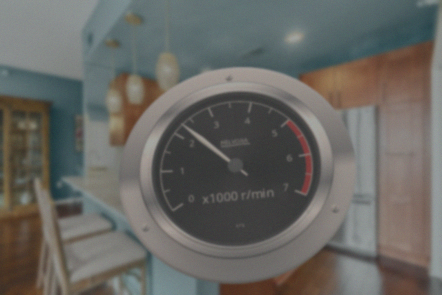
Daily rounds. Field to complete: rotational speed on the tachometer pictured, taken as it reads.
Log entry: 2250 rpm
